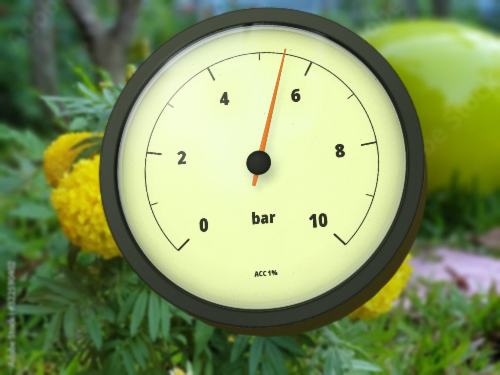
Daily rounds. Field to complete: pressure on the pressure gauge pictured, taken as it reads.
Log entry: 5.5 bar
